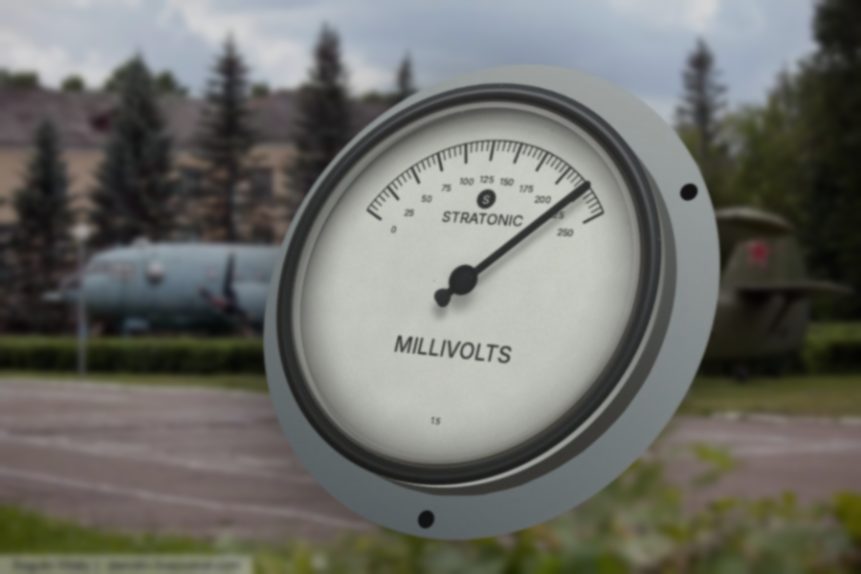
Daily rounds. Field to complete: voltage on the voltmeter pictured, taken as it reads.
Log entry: 225 mV
